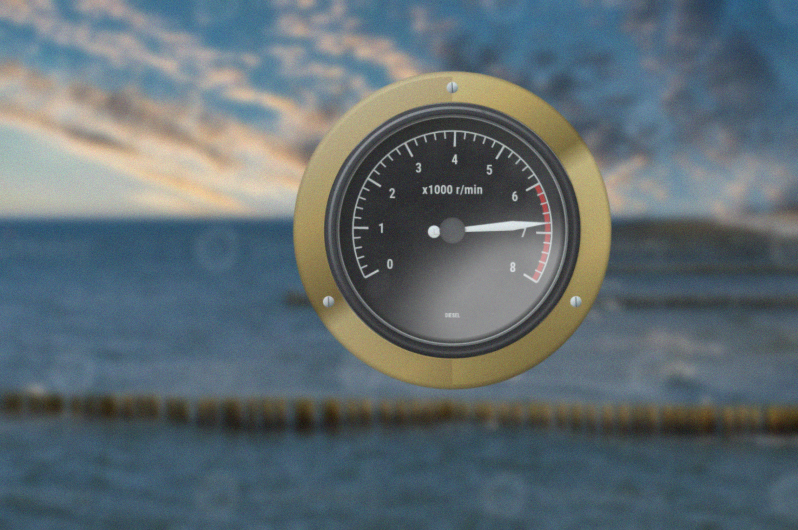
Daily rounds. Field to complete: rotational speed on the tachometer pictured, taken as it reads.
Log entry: 6800 rpm
